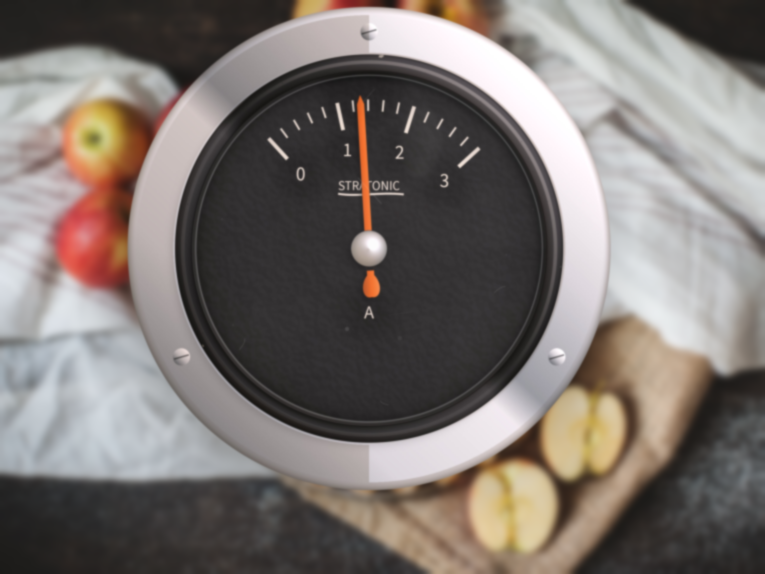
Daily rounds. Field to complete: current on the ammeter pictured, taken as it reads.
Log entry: 1.3 A
